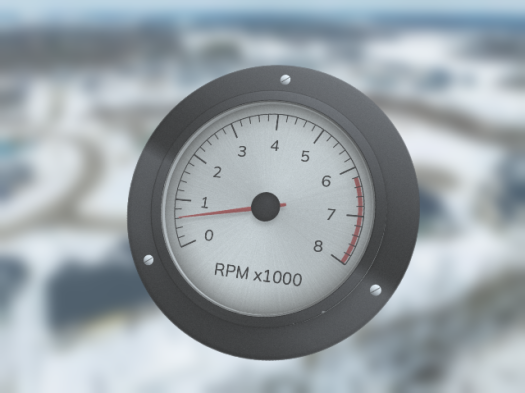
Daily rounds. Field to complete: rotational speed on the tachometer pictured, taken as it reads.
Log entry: 600 rpm
